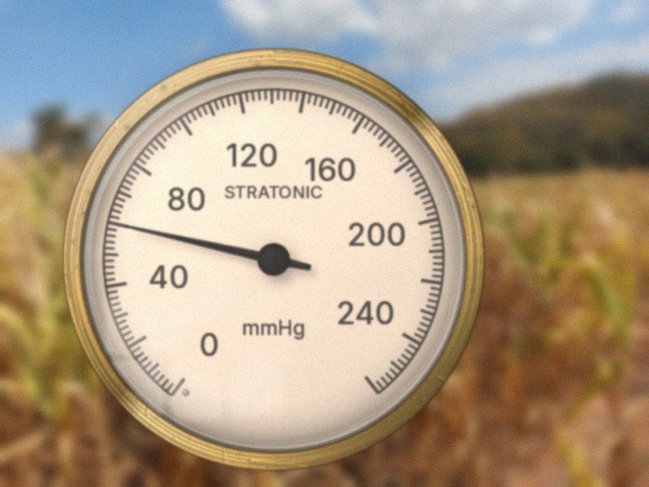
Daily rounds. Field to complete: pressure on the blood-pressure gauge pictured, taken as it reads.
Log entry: 60 mmHg
